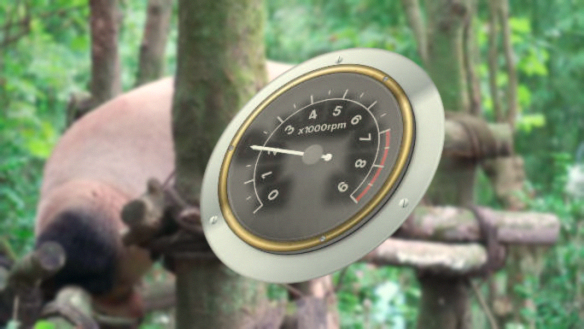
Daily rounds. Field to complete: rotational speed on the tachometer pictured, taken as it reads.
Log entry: 2000 rpm
